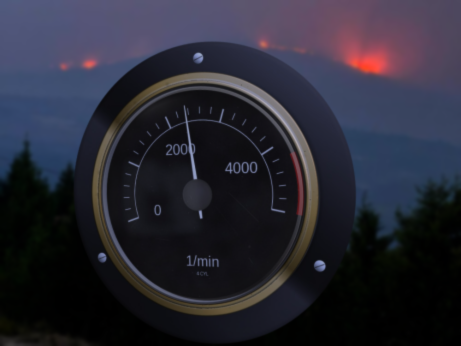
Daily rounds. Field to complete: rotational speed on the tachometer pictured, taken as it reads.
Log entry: 2400 rpm
